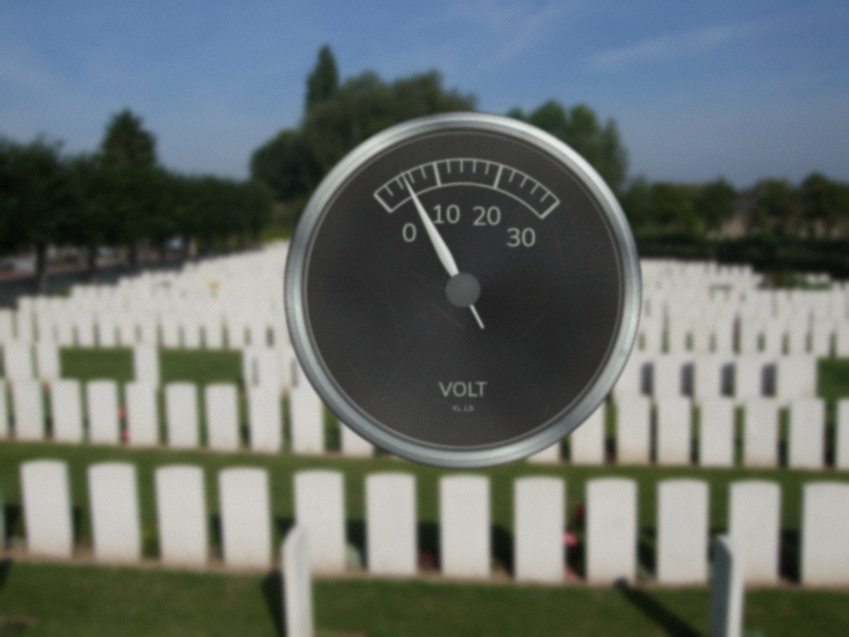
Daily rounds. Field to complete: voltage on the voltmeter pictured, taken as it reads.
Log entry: 5 V
